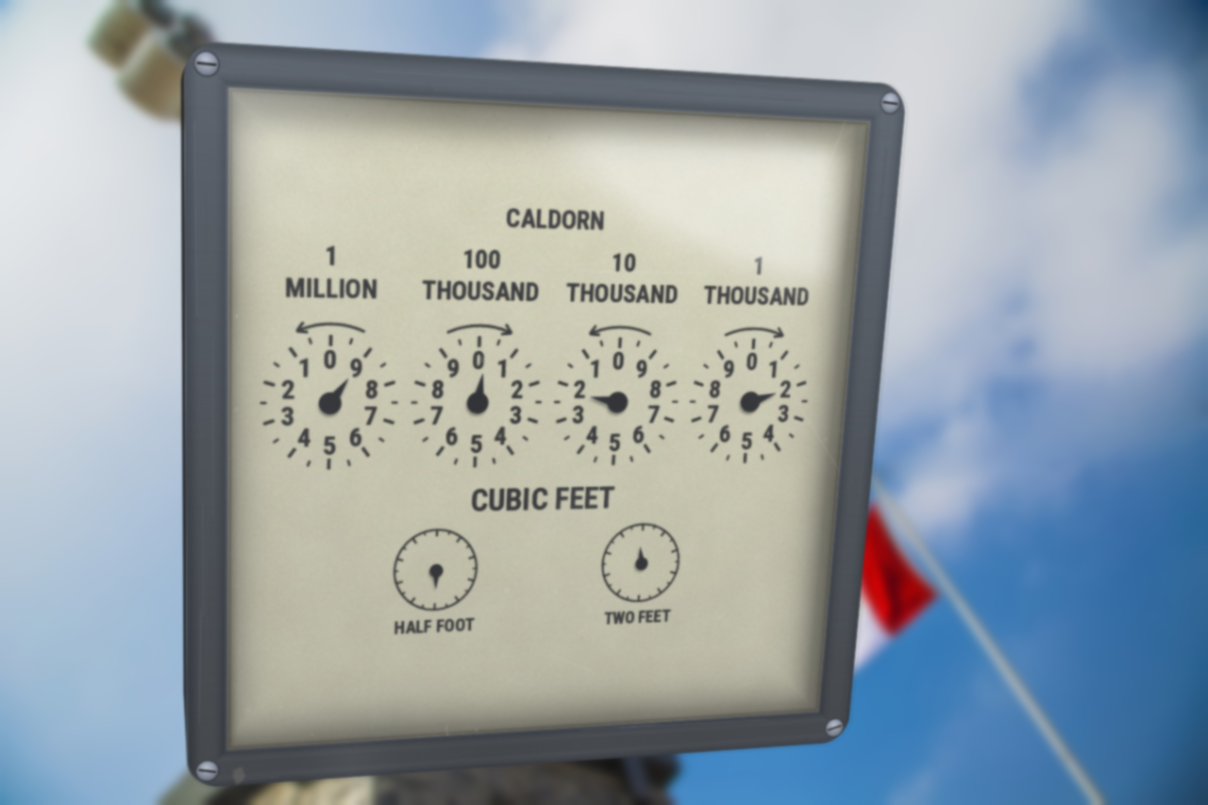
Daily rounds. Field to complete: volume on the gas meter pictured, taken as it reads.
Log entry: 902200 ft³
